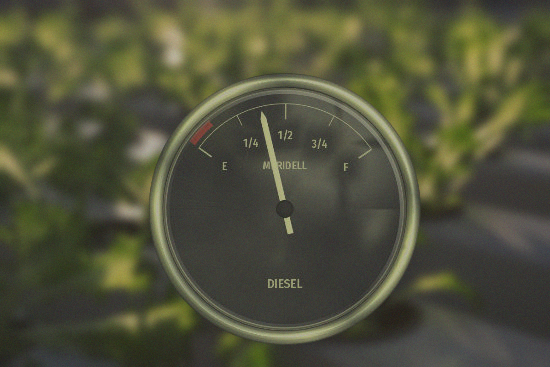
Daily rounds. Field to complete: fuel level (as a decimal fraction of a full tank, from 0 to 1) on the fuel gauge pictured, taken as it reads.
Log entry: 0.375
